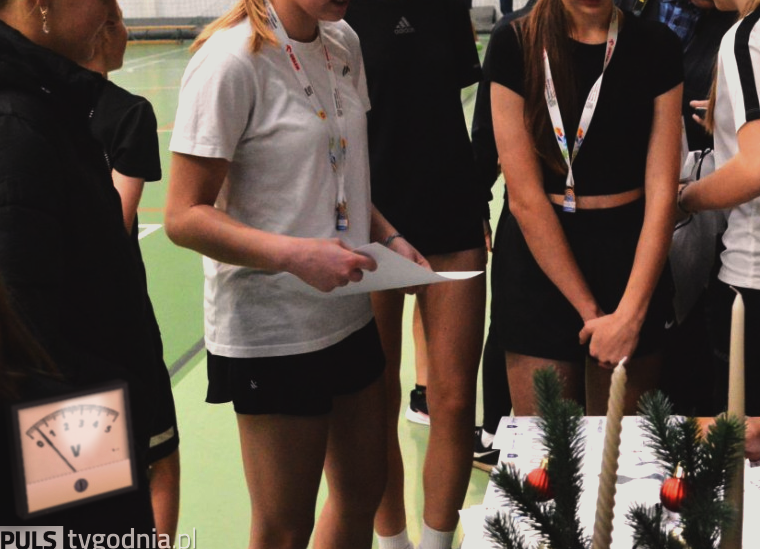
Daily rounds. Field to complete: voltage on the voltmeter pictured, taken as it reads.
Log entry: 0.5 V
